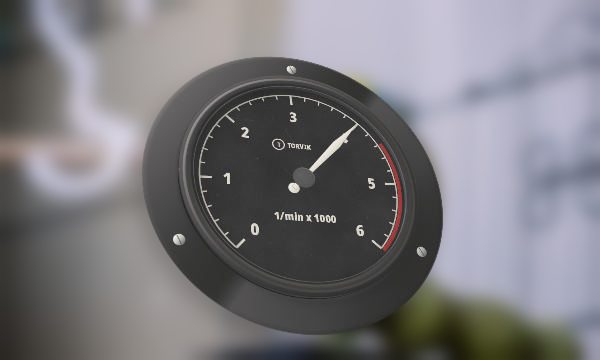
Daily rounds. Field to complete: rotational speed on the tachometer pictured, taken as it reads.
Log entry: 4000 rpm
